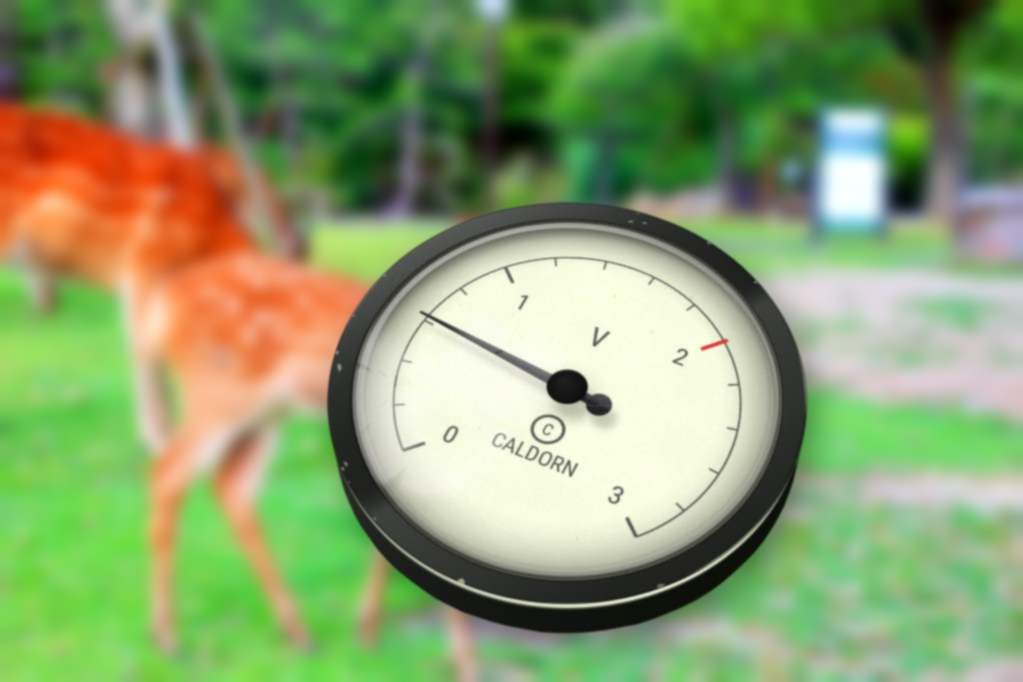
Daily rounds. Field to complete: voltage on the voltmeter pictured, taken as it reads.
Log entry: 0.6 V
